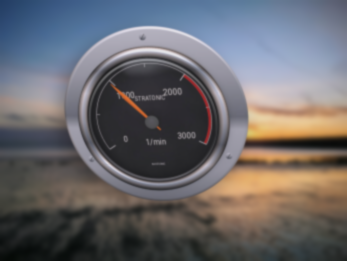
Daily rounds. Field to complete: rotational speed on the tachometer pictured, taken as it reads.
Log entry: 1000 rpm
